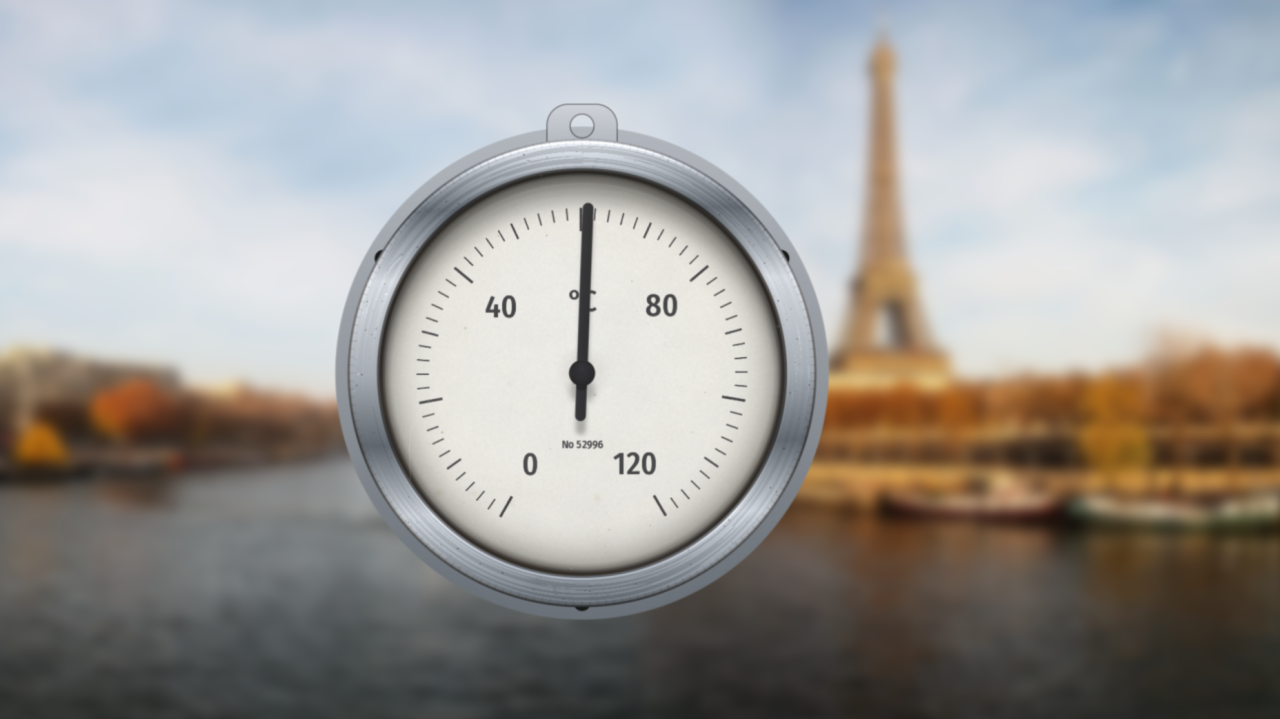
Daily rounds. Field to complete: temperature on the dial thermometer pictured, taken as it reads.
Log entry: 61 °C
